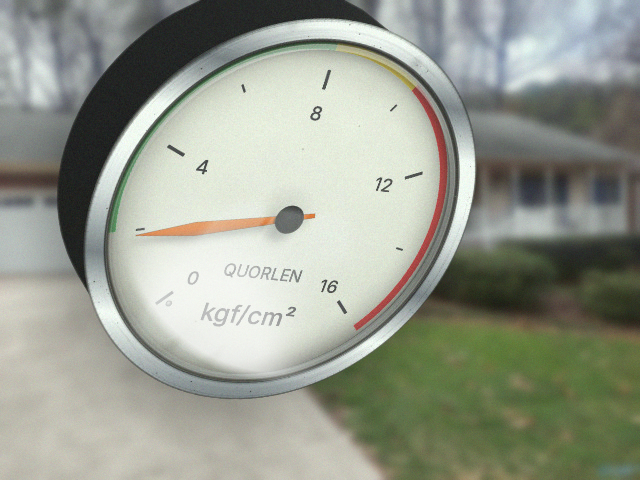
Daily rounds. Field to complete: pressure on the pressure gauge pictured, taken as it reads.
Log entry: 2 kg/cm²
